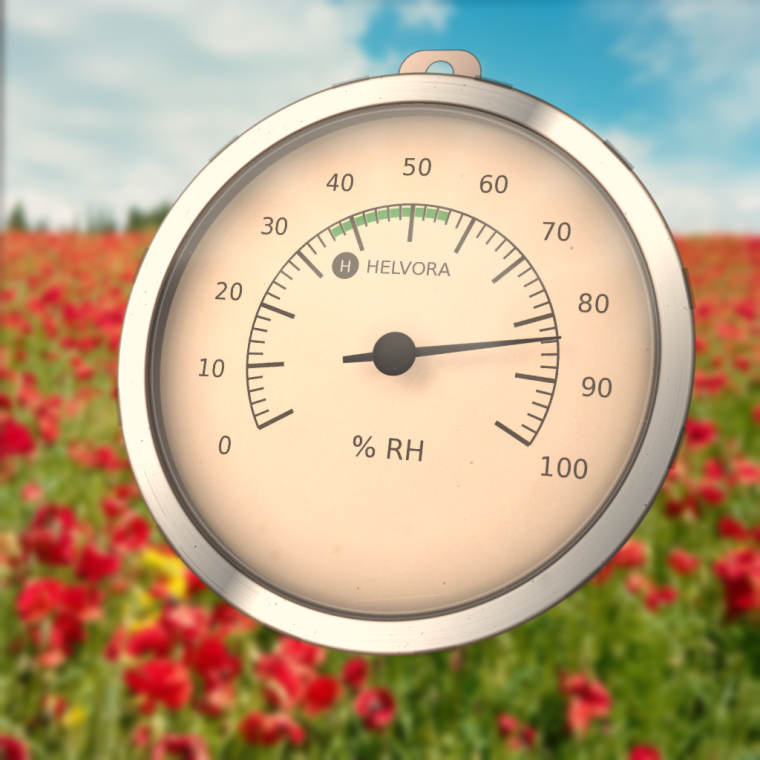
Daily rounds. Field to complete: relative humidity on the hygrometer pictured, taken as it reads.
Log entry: 84 %
